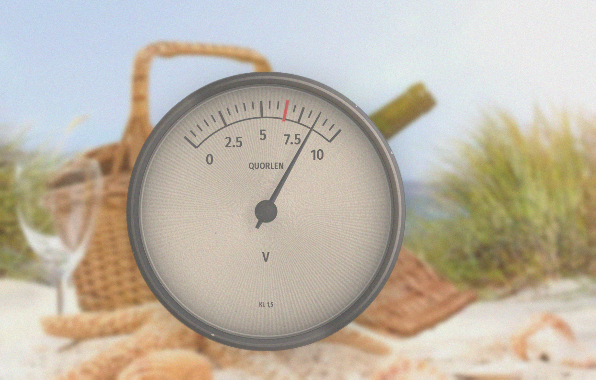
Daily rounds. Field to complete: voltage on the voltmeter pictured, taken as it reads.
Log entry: 8.5 V
